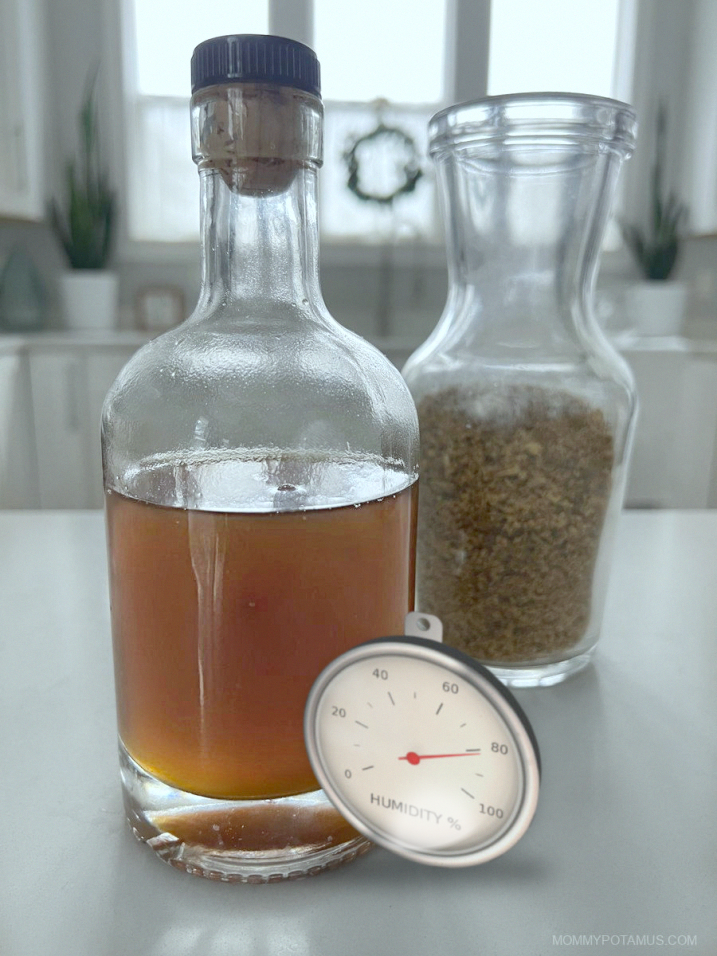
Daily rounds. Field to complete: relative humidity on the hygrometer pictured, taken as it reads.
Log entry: 80 %
